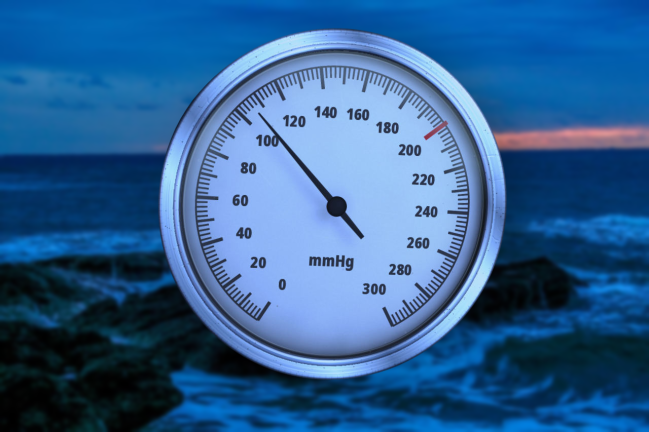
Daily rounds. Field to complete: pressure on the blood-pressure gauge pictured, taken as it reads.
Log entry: 106 mmHg
